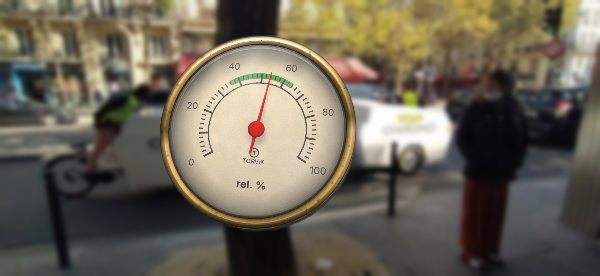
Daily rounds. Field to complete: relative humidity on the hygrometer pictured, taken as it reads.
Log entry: 54 %
